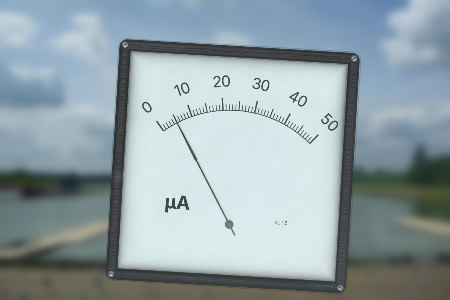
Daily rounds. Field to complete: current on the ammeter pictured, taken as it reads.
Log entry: 5 µA
